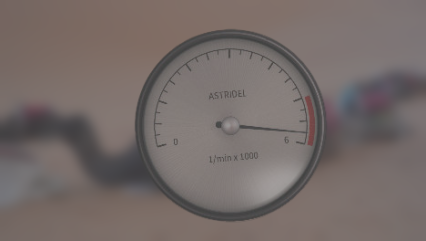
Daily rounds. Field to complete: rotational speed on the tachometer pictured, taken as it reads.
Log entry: 5750 rpm
